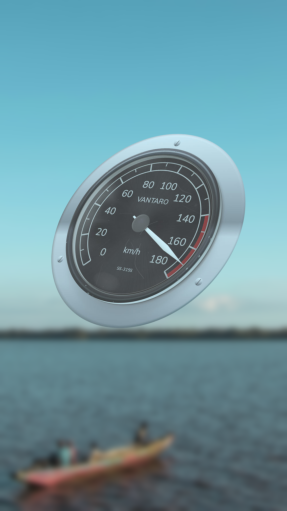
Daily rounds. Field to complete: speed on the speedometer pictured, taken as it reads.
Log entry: 170 km/h
